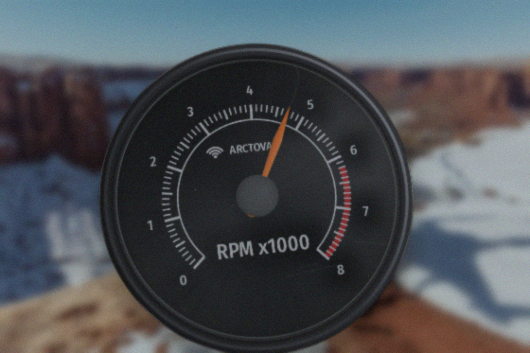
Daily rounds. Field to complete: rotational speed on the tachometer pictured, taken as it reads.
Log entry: 4700 rpm
